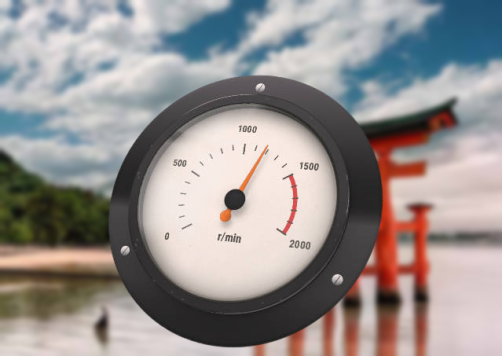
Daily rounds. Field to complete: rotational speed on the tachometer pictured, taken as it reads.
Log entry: 1200 rpm
